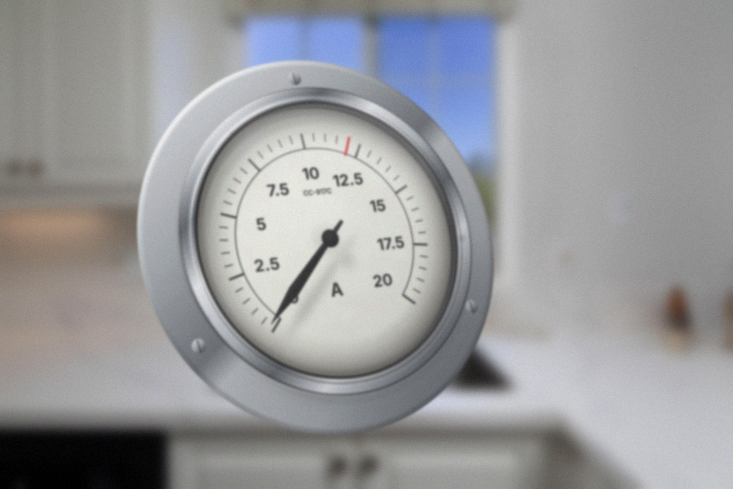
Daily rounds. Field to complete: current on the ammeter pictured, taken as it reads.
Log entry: 0.25 A
